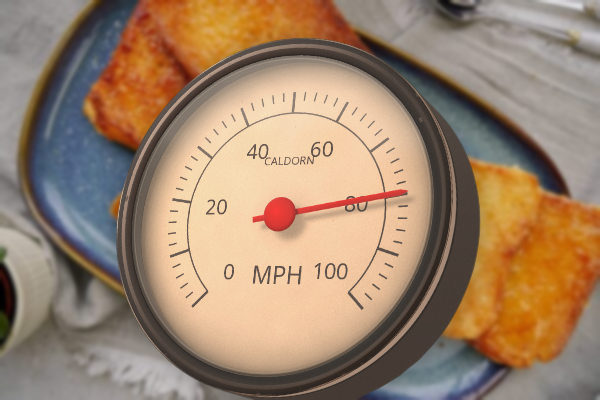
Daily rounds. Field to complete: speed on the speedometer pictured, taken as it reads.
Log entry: 80 mph
